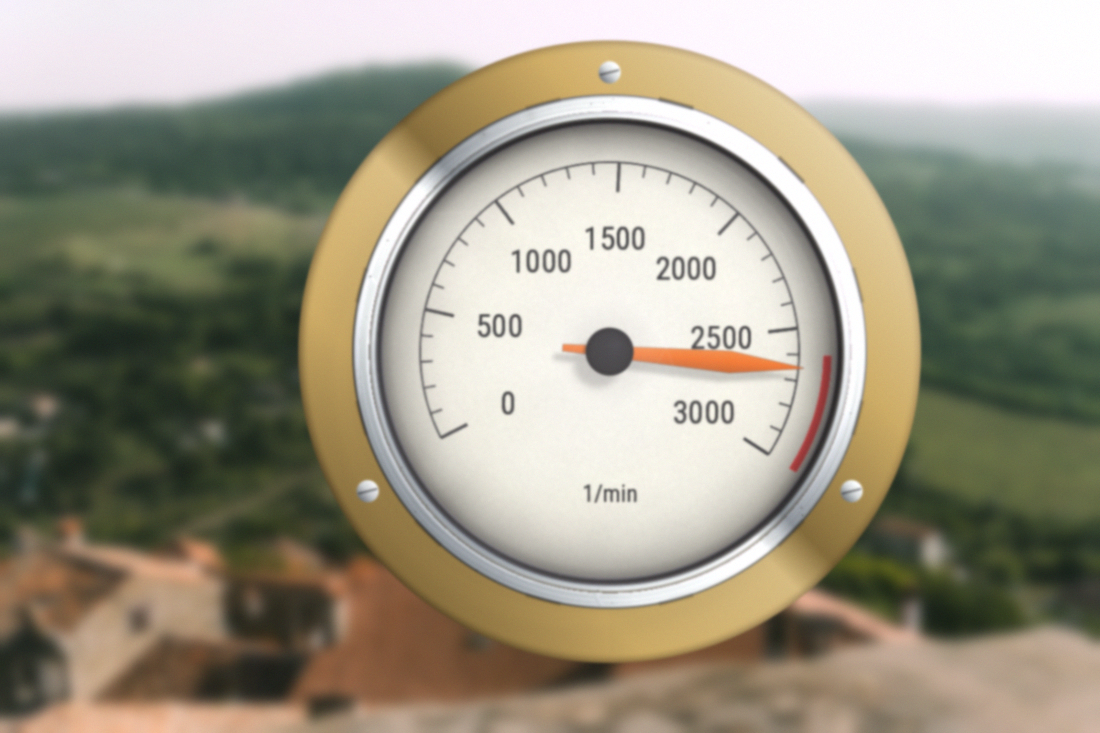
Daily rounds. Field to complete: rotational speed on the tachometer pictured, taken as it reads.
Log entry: 2650 rpm
